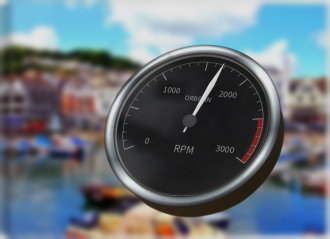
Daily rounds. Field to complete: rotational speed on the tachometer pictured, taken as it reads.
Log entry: 1700 rpm
